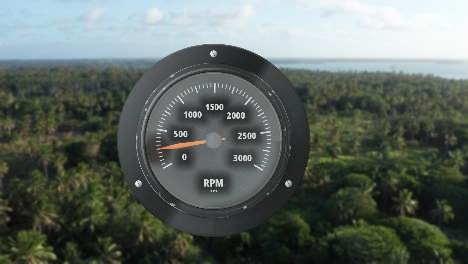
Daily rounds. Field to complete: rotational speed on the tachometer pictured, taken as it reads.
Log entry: 250 rpm
